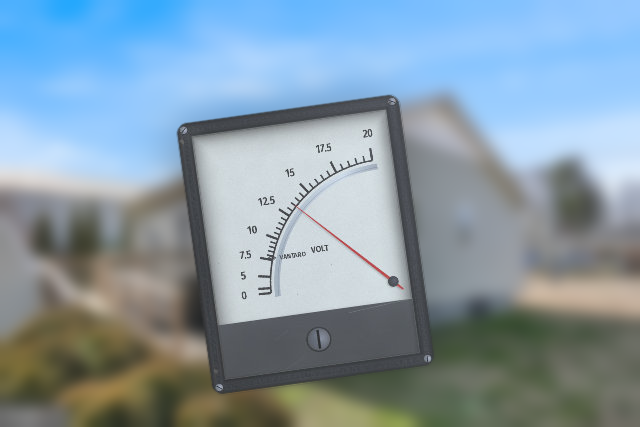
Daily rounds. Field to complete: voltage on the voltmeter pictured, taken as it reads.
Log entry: 13.5 V
